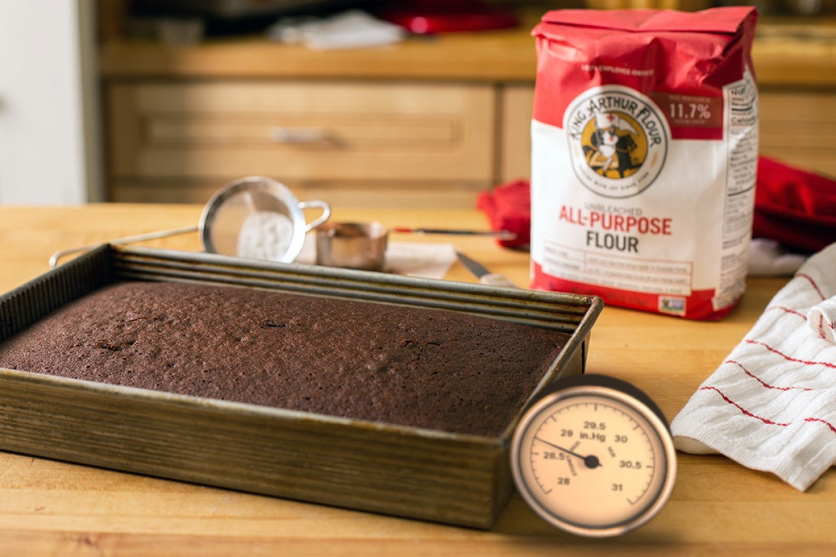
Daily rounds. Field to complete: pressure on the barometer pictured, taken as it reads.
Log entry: 28.7 inHg
